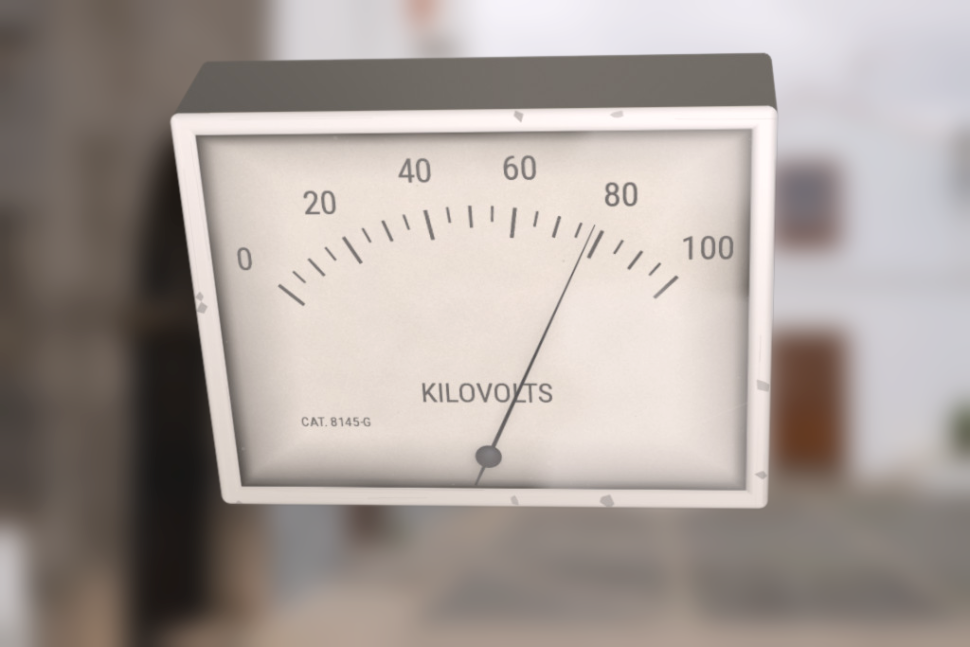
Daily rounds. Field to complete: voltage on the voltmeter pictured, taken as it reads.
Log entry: 77.5 kV
